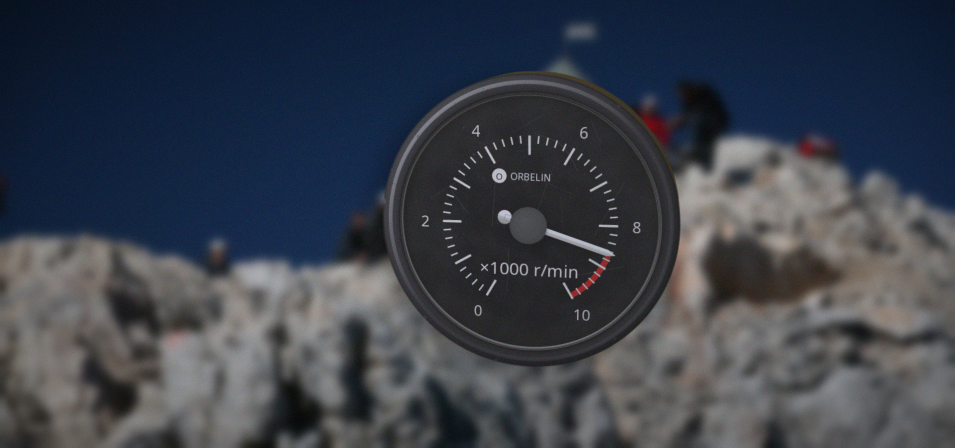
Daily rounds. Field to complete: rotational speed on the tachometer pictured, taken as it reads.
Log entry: 8600 rpm
